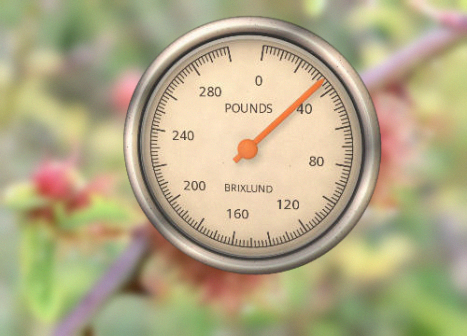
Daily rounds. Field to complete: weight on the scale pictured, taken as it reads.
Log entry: 34 lb
